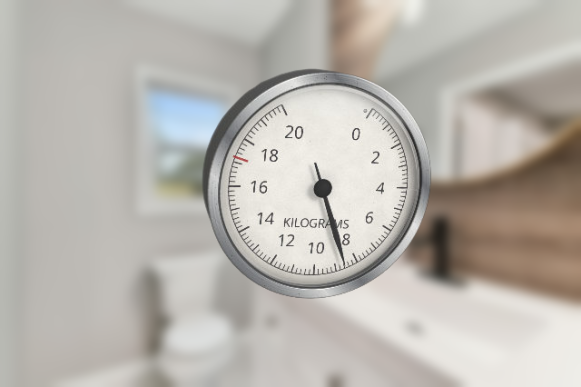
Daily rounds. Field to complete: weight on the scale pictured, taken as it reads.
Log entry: 8.6 kg
